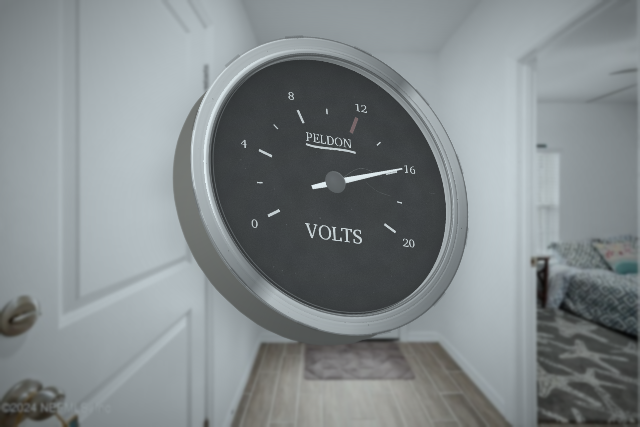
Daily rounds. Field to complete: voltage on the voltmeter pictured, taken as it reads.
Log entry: 16 V
